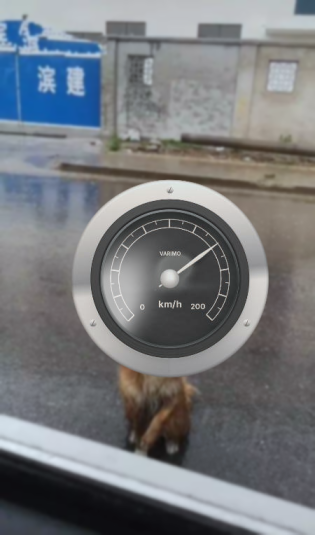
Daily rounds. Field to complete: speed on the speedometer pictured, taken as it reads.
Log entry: 140 km/h
